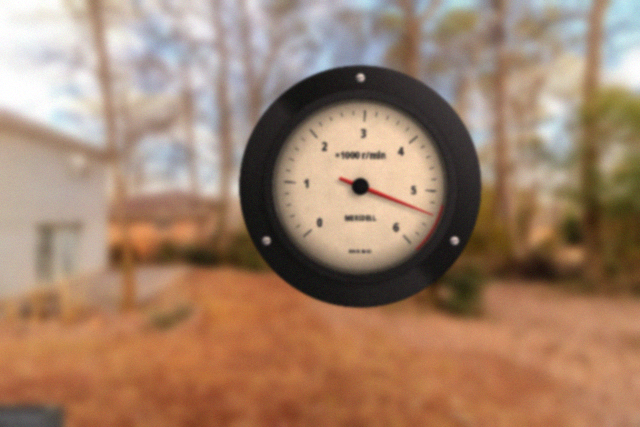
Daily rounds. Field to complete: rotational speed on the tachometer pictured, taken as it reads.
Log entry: 5400 rpm
